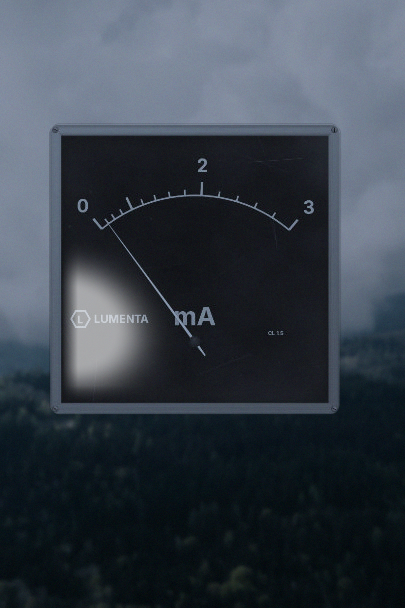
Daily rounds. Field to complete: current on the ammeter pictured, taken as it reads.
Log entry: 0.4 mA
